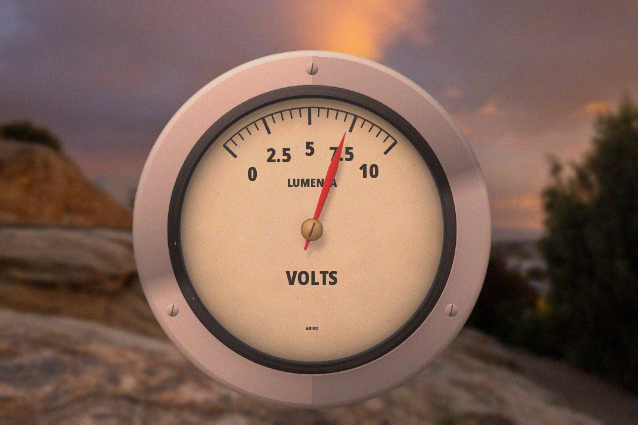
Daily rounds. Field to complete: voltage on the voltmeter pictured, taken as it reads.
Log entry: 7.25 V
